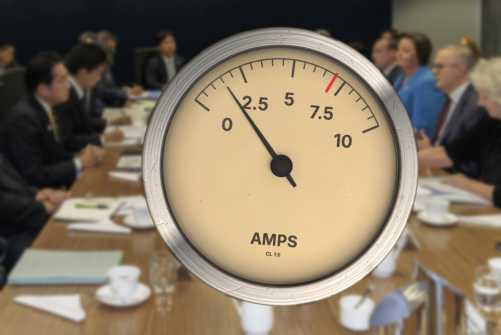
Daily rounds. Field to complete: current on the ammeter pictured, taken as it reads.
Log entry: 1.5 A
